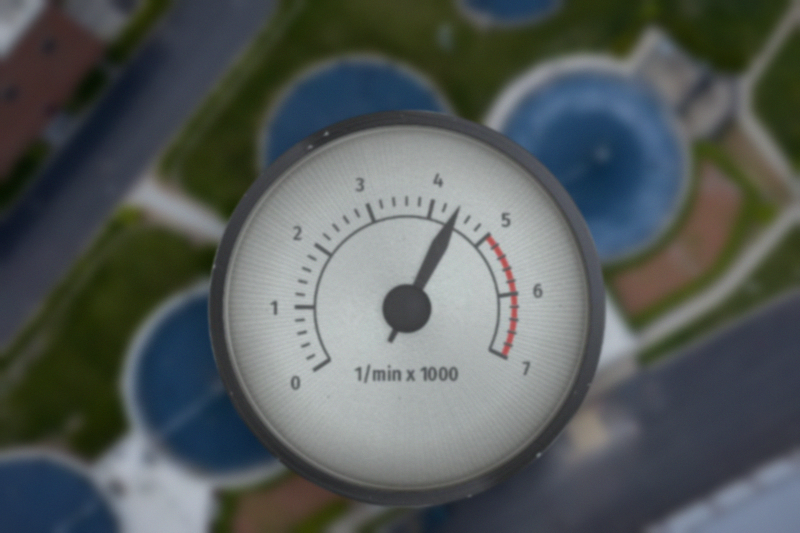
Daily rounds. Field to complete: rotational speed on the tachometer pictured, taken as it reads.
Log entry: 4400 rpm
